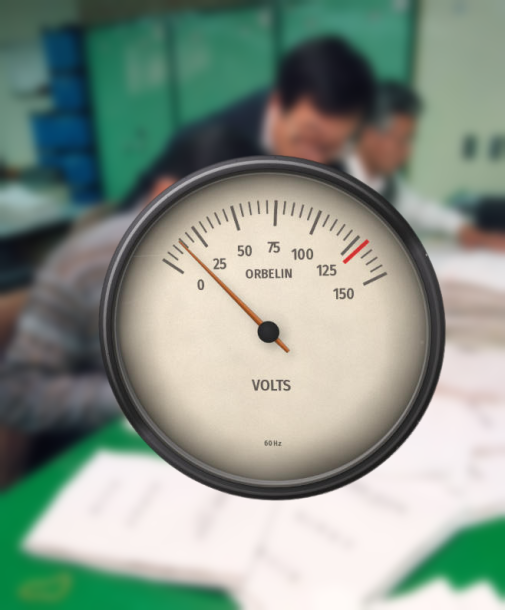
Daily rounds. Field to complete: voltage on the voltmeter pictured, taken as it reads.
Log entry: 15 V
